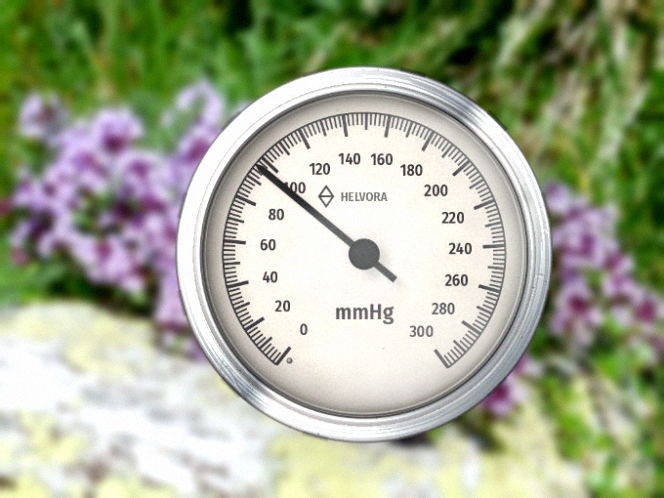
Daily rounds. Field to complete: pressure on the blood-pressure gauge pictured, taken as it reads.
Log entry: 96 mmHg
